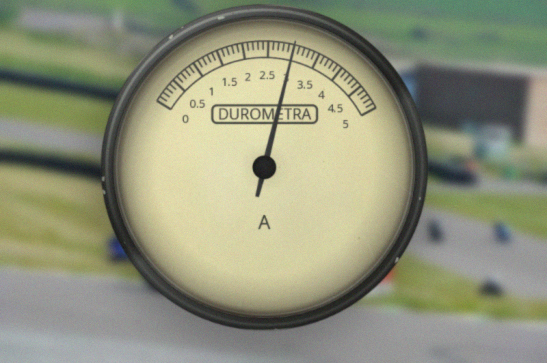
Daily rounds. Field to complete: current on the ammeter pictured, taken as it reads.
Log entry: 3 A
